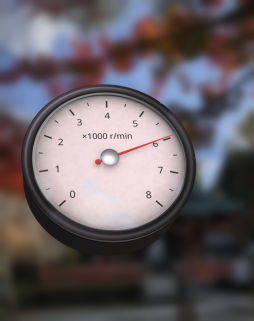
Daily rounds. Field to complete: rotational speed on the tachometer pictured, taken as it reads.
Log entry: 6000 rpm
